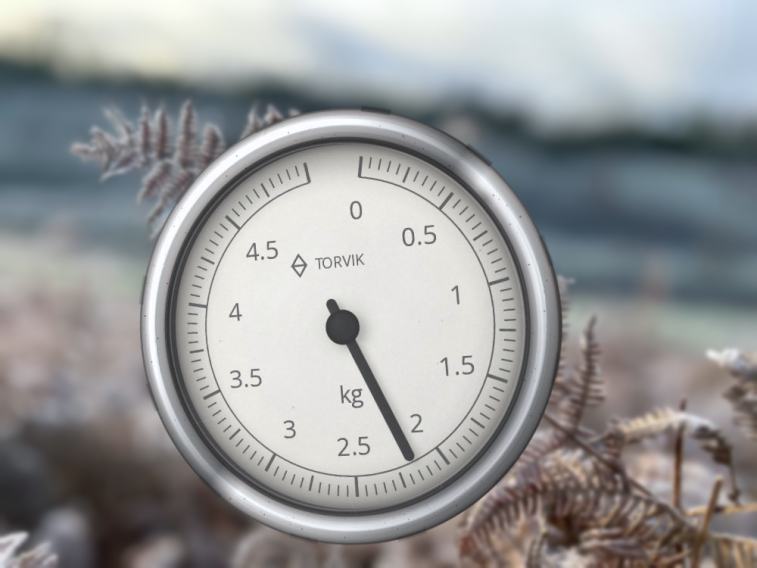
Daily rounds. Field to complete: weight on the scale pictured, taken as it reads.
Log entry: 2.15 kg
